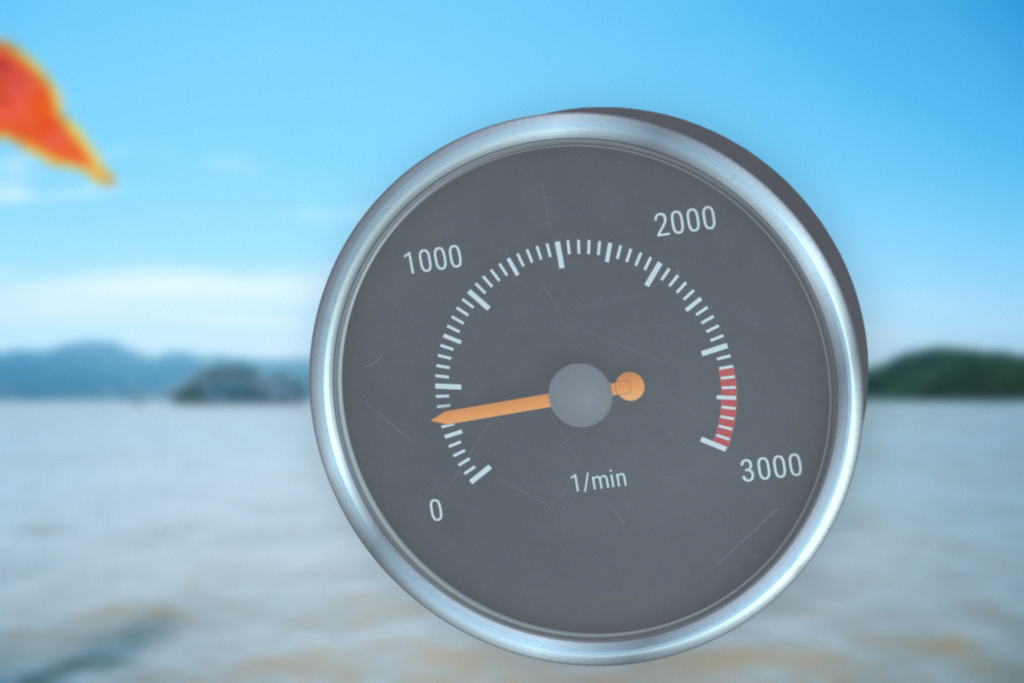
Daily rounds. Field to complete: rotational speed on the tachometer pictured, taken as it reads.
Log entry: 350 rpm
